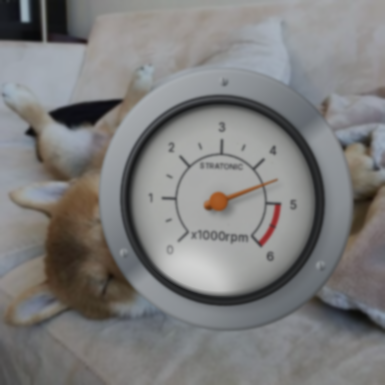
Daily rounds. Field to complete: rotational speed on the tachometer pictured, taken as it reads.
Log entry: 4500 rpm
